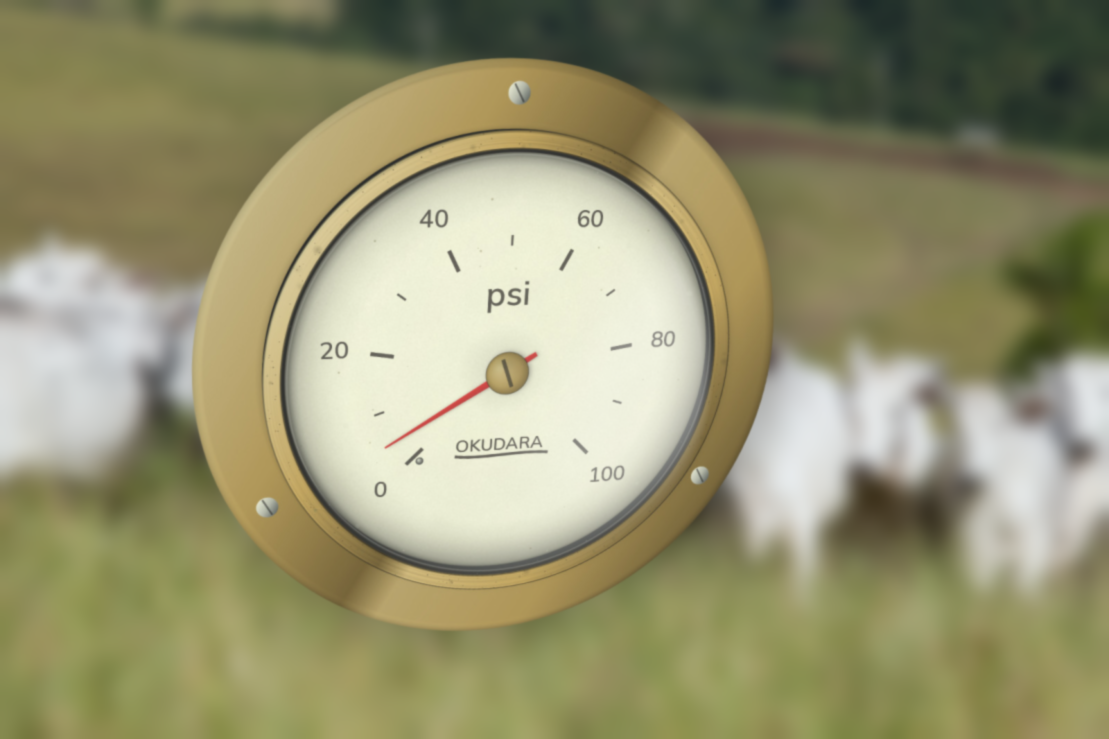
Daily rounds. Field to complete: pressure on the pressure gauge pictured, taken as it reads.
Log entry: 5 psi
